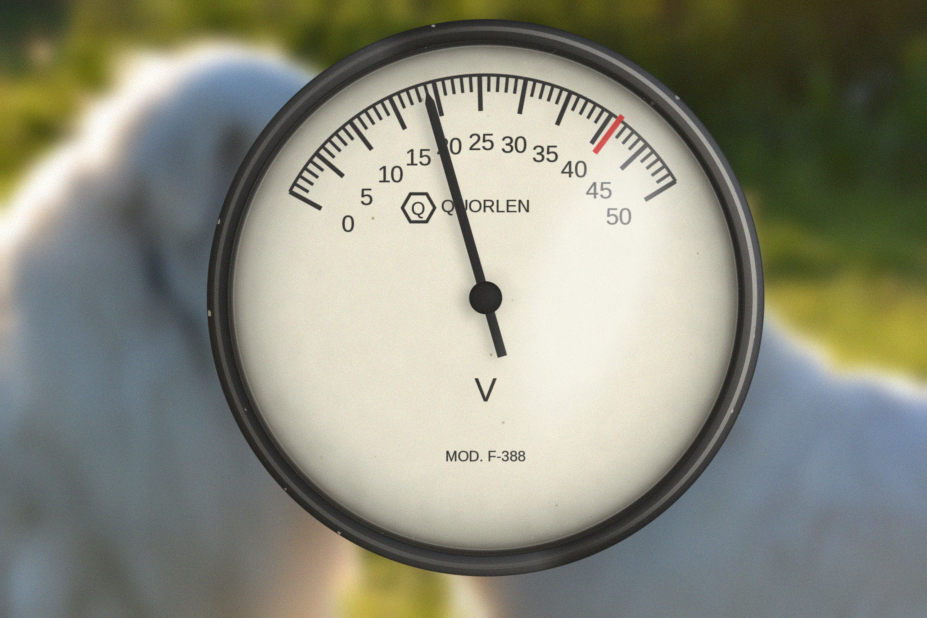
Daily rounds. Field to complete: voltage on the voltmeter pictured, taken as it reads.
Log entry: 19 V
